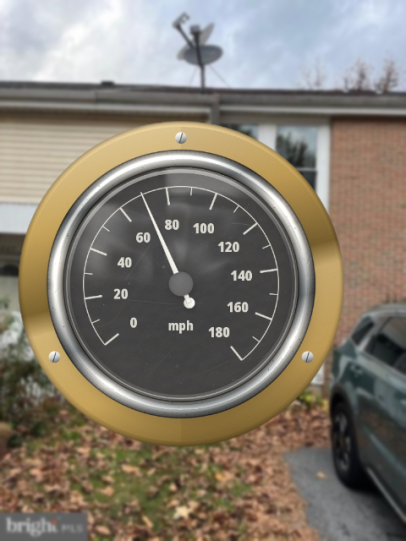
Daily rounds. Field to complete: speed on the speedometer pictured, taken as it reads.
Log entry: 70 mph
